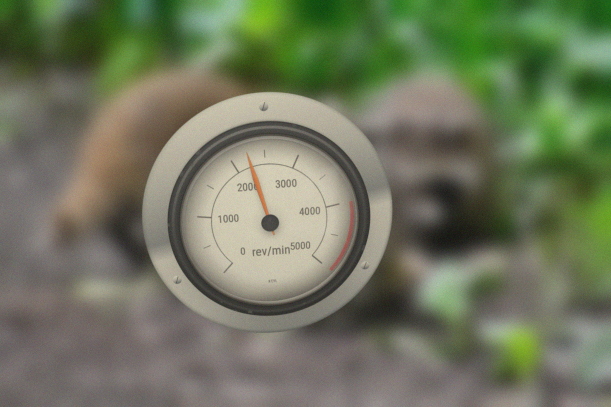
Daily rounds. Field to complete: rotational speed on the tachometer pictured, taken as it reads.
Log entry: 2250 rpm
